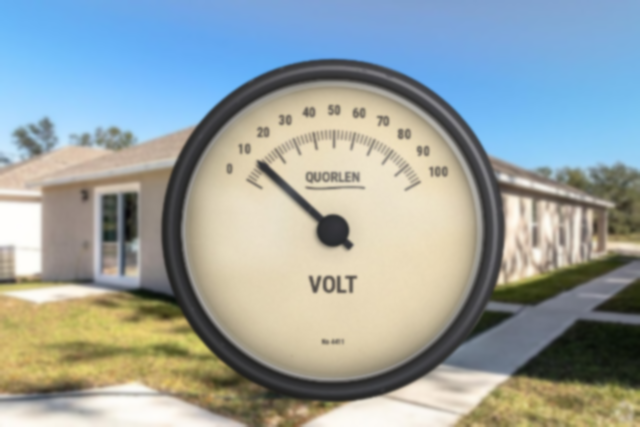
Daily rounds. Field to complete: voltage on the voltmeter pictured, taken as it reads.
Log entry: 10 V
